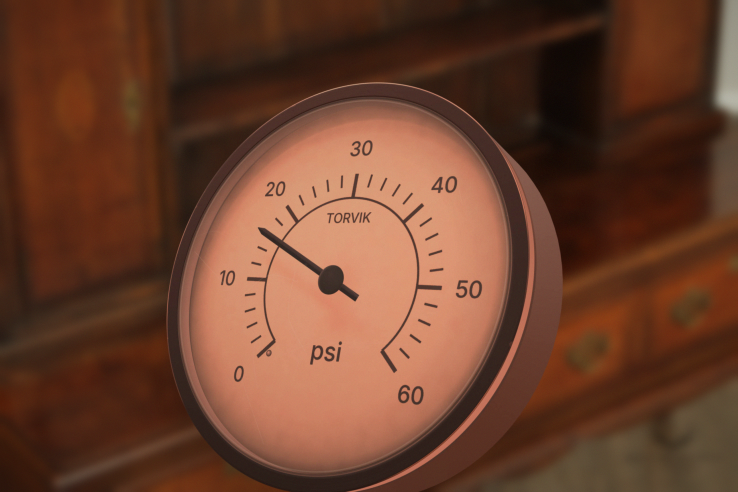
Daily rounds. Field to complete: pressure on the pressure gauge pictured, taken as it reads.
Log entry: 16 psi
